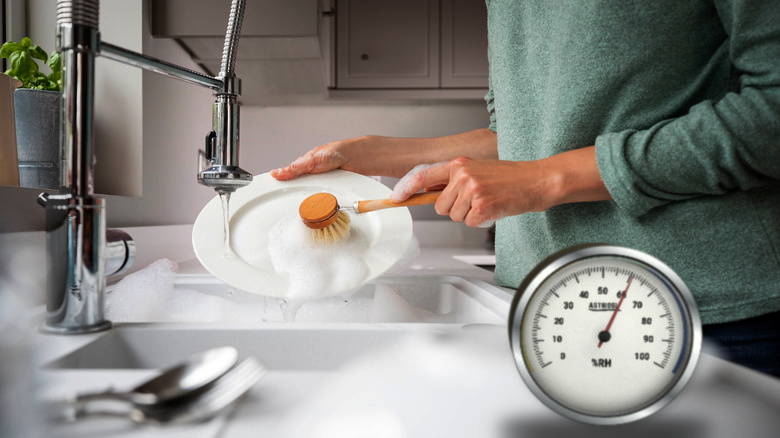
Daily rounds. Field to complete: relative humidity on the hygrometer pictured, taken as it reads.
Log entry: 60 %
